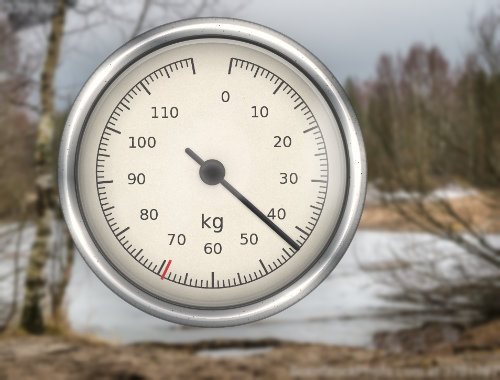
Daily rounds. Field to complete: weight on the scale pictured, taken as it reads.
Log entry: 43 kg
